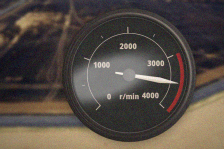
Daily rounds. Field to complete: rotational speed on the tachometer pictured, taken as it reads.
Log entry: 3500 rpm
